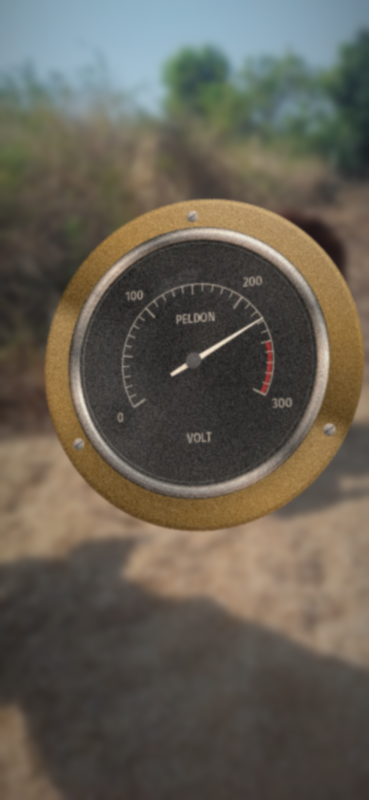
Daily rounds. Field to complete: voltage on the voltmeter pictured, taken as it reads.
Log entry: 230 V
